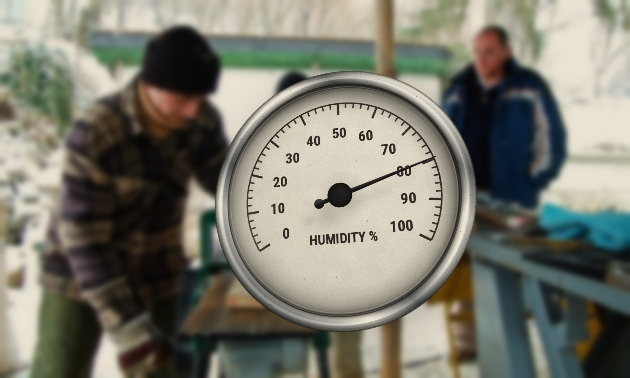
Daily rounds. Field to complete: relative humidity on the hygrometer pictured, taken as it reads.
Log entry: 80 %
